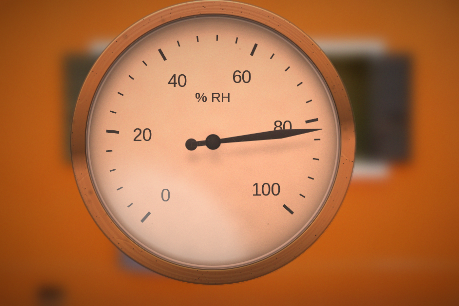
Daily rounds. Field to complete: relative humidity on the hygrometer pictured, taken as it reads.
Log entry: 82 %
